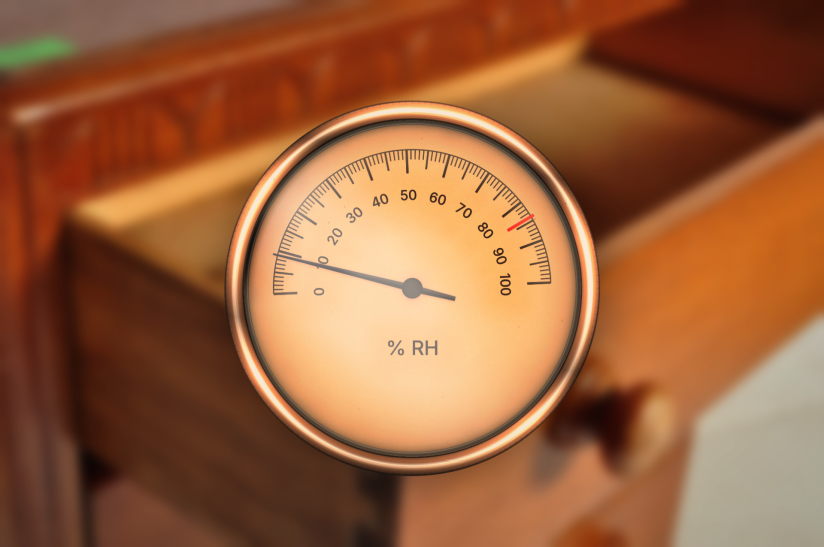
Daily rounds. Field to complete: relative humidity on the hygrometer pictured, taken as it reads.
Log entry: 9 %
